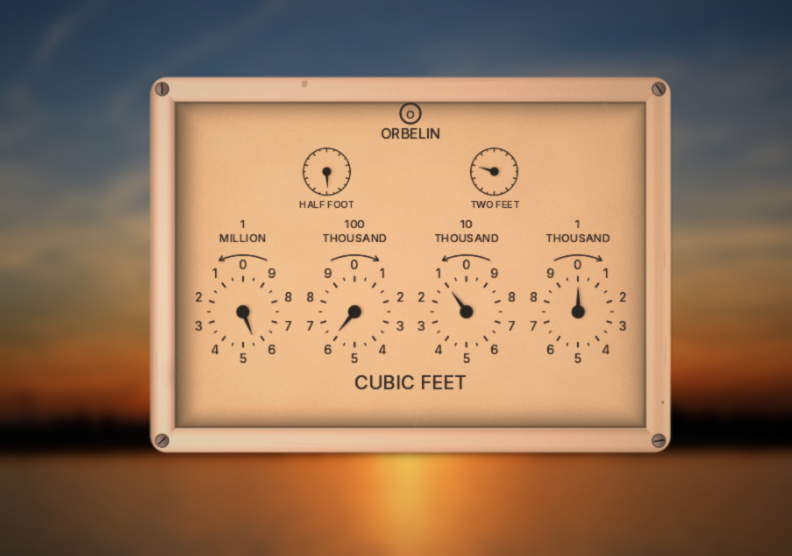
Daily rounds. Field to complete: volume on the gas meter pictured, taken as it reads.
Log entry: 561000 ft³
